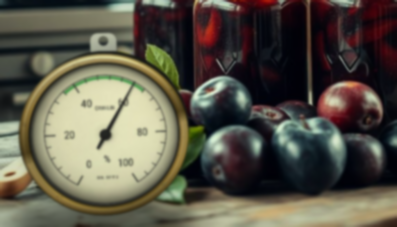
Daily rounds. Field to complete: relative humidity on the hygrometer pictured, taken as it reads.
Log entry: 60 %
